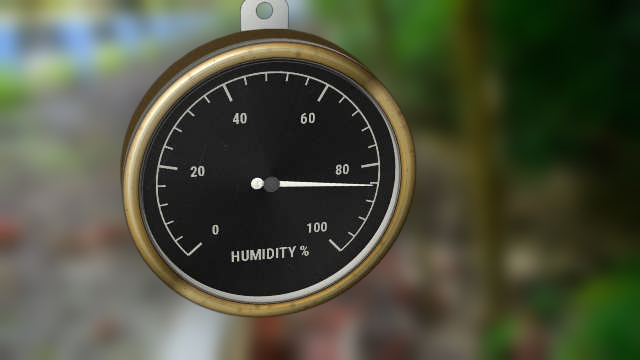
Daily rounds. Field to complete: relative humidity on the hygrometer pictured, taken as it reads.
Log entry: 84 %
